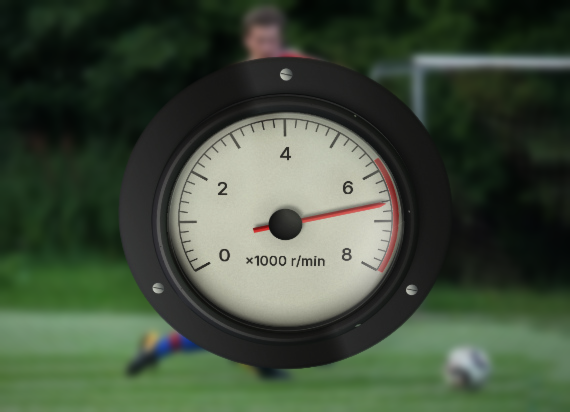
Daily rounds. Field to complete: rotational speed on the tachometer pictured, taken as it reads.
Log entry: 6600 rpm
